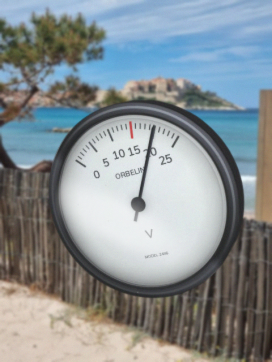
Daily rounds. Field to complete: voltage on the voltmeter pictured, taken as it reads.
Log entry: 20 V
